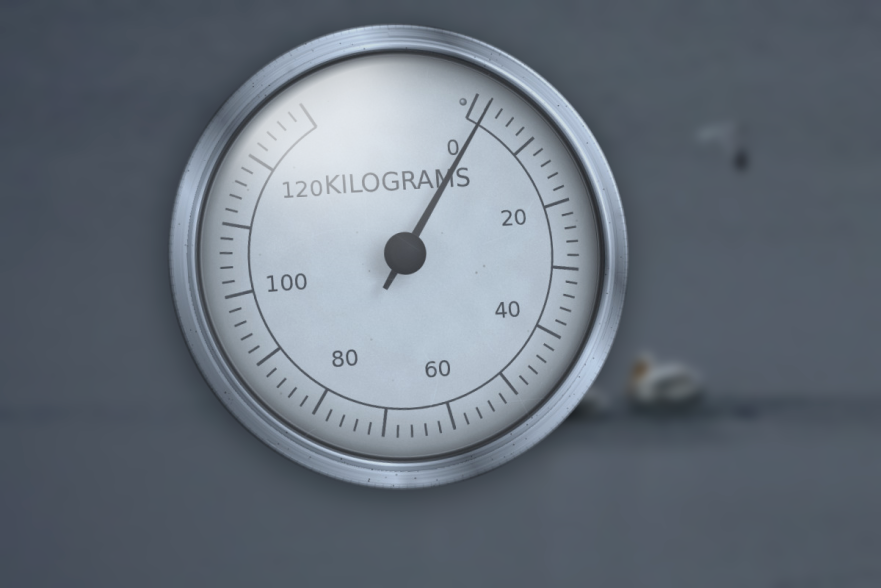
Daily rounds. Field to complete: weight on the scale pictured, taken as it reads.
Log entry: 2 kg
